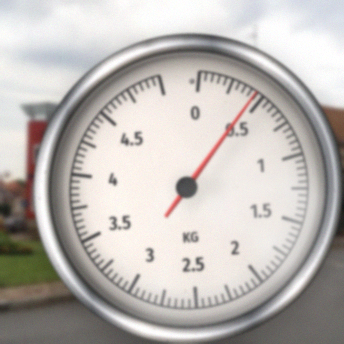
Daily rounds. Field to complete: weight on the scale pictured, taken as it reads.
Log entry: 0.45 kg
